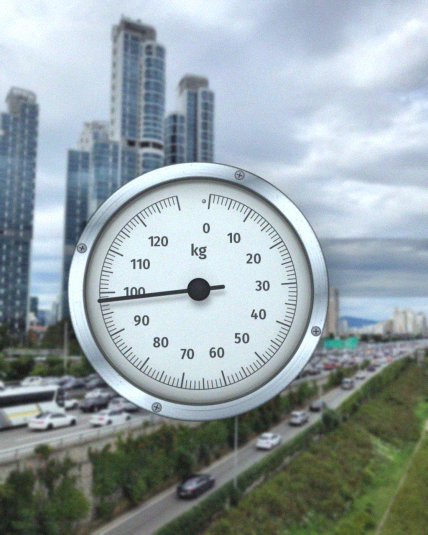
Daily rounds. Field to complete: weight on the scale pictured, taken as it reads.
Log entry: 98 kg
